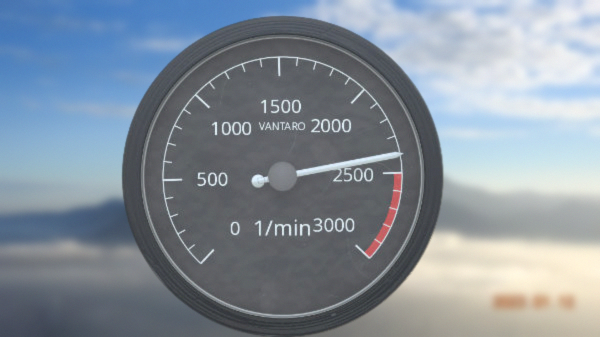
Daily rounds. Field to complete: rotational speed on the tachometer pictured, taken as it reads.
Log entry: 2400 rpm
